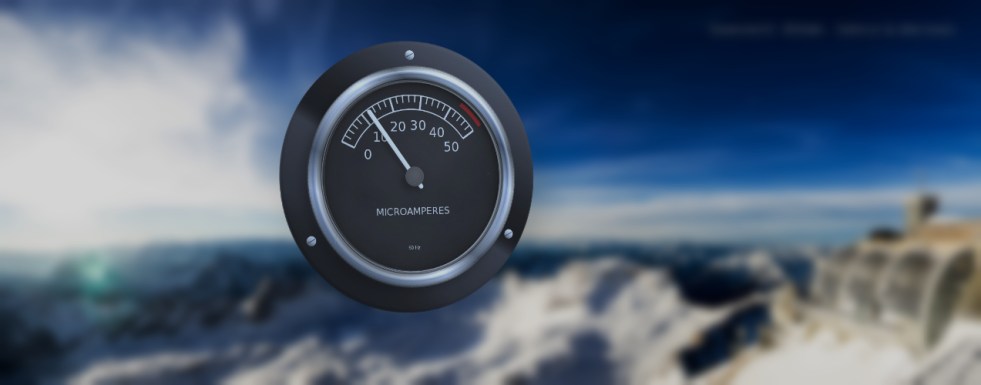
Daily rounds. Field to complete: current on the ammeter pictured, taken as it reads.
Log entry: 12 µA
